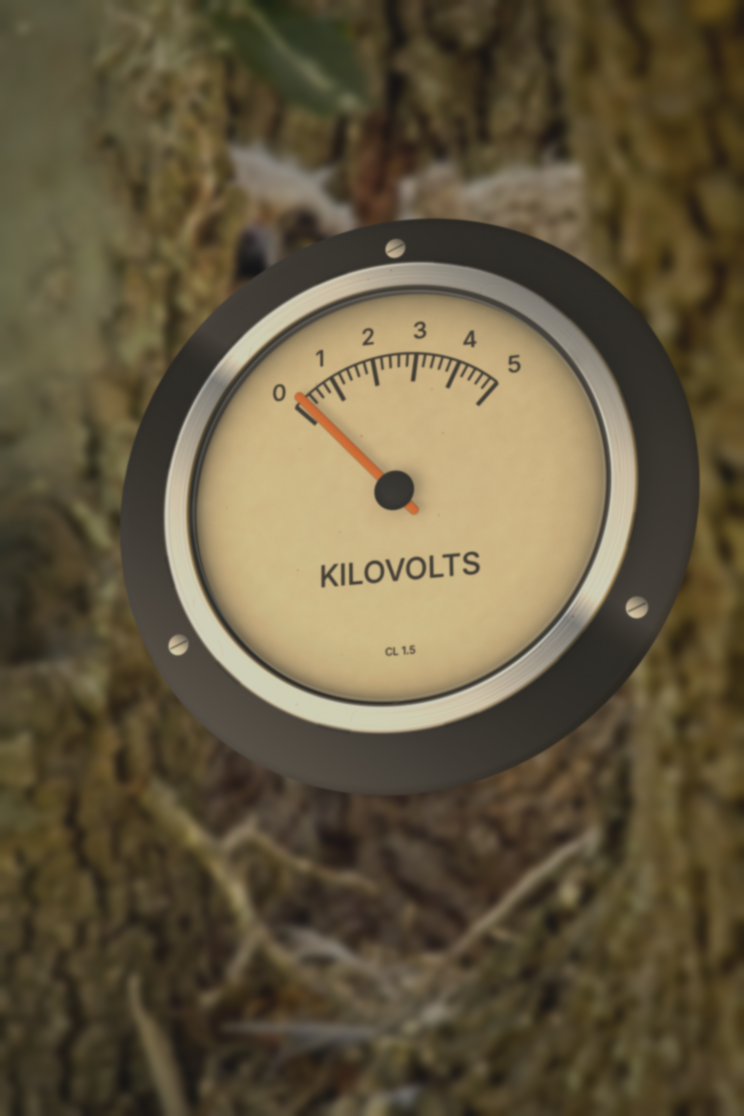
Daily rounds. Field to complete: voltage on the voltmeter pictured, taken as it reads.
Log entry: 0.2 kV
